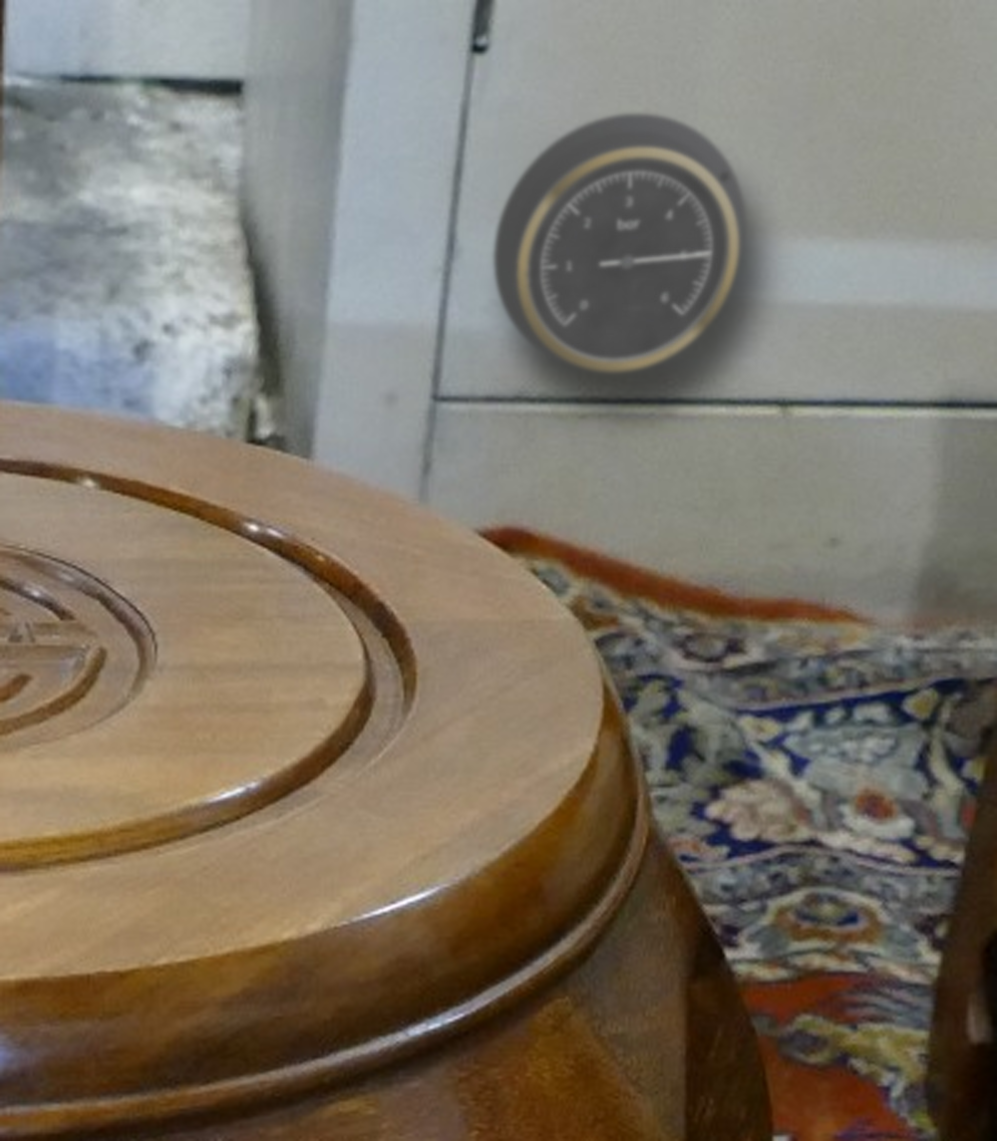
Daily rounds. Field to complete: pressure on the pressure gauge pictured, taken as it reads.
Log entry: 5 bar
